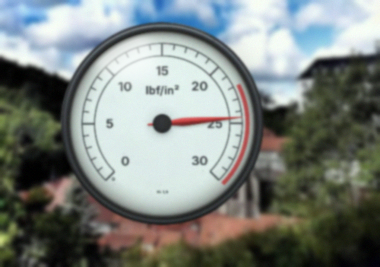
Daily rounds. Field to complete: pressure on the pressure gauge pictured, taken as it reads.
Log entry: 24.5 psi
